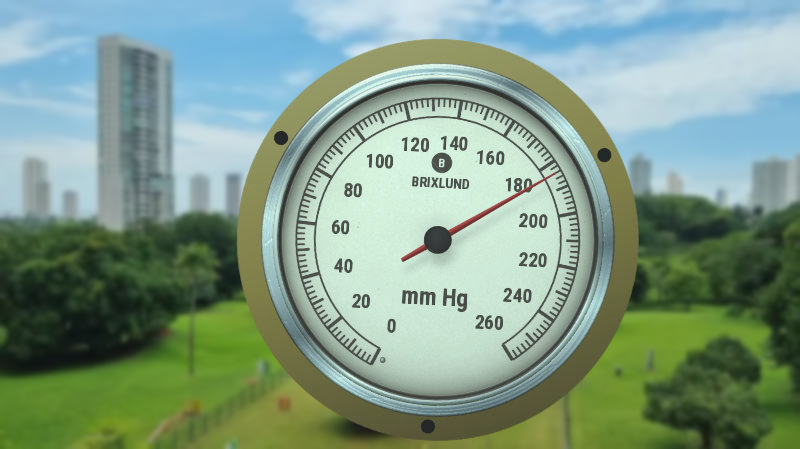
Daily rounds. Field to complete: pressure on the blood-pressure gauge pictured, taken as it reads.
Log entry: 184 mmHg
